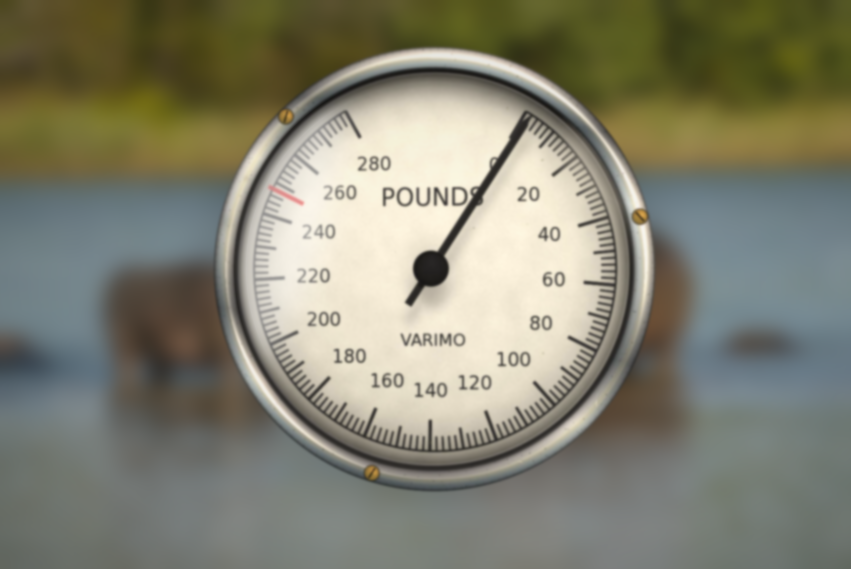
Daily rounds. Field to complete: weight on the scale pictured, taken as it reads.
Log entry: 2 lb
